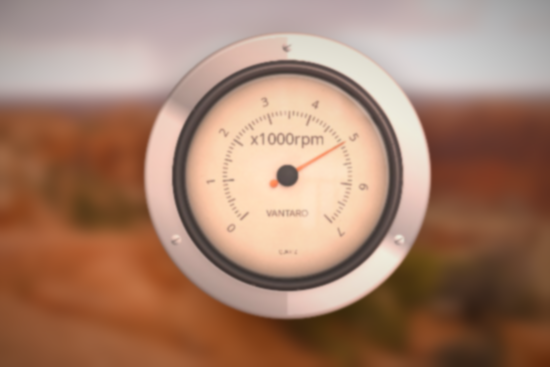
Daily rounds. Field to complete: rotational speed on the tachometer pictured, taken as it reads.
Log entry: 5000 rpm
